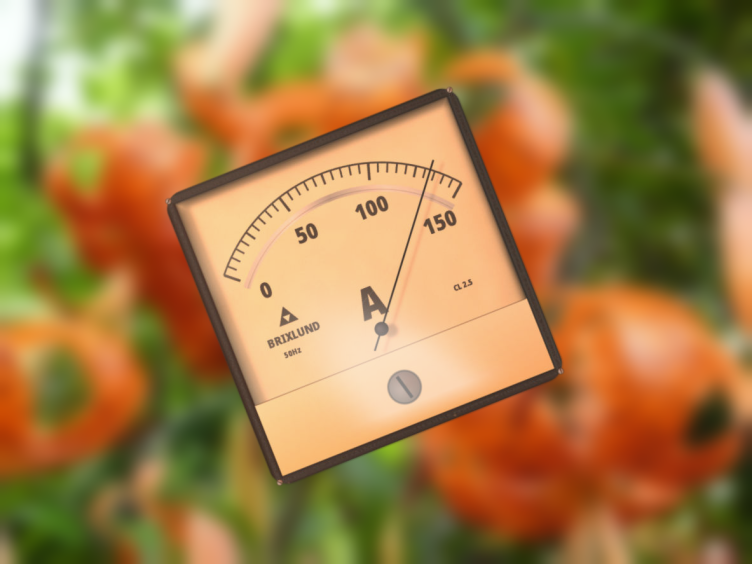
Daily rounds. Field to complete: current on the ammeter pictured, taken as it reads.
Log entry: 132.5 A
